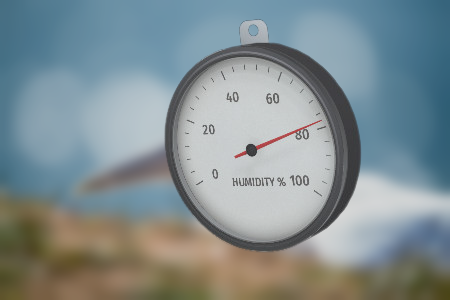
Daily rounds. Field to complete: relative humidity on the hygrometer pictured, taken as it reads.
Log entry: 78 %
